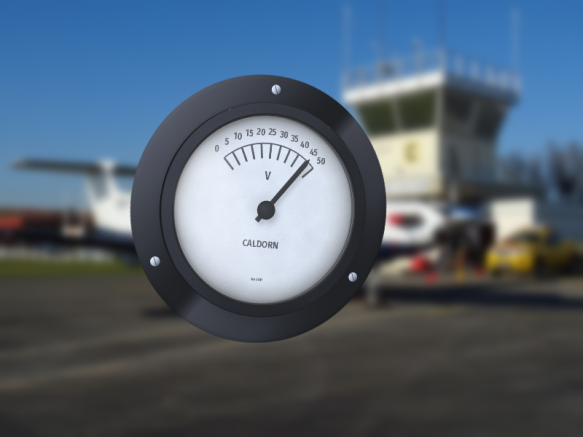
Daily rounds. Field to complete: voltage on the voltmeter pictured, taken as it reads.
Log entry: 45 V
